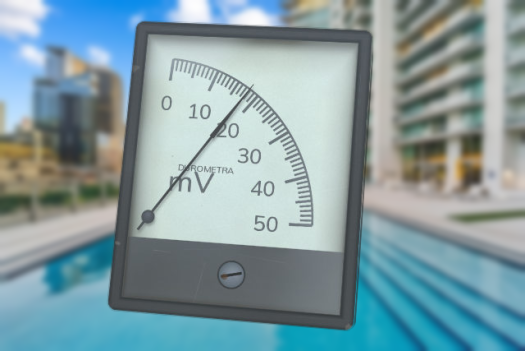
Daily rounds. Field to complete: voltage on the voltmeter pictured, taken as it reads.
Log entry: 18 mV
